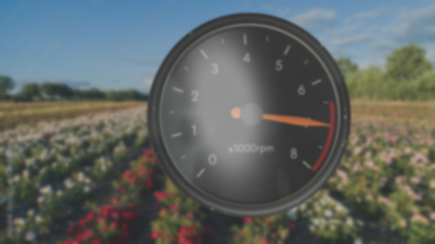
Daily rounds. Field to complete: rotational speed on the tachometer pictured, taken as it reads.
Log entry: 7000 rpm
